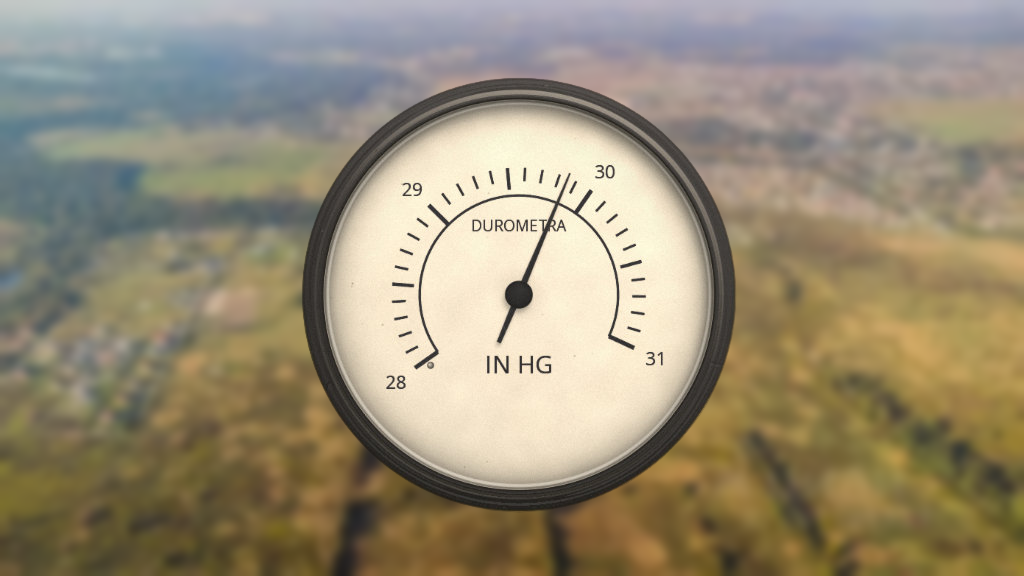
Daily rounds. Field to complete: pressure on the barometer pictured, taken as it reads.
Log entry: 29.85 inHg
